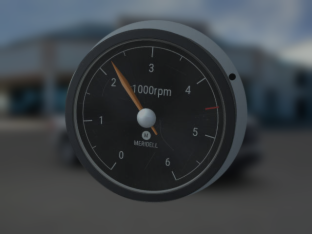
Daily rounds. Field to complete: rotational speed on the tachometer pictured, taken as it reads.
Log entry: 2250 rpm
